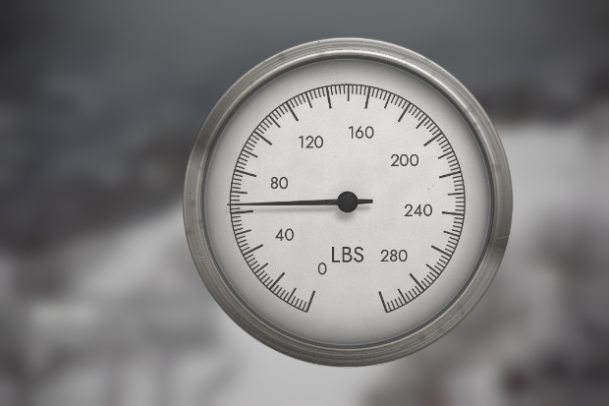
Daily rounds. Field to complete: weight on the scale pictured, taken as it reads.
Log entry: 64 lb
